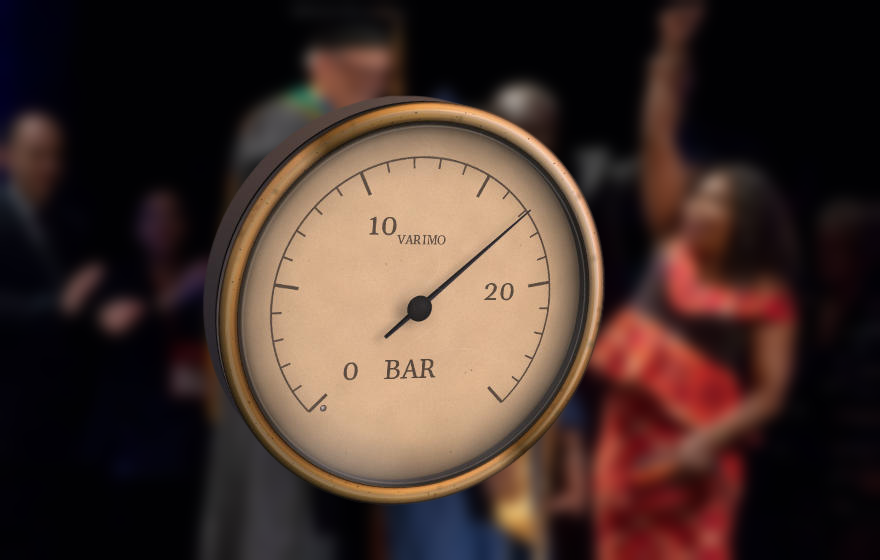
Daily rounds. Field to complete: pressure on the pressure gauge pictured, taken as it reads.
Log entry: 17 bar
